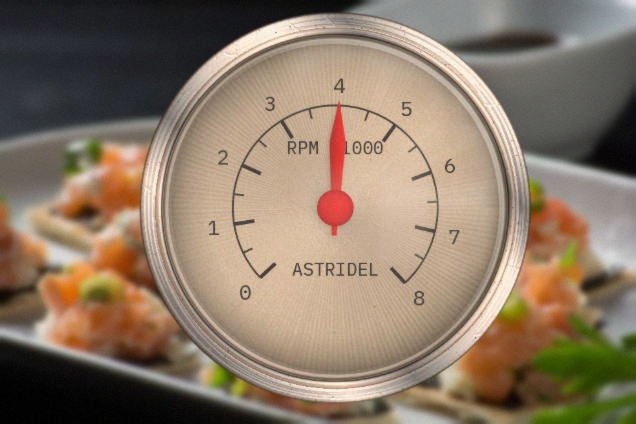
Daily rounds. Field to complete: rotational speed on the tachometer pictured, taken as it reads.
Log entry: 4000 rpm
